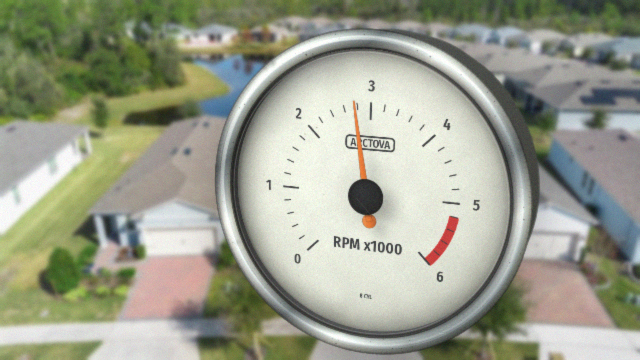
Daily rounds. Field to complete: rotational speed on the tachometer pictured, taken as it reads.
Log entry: 2800 rpm
